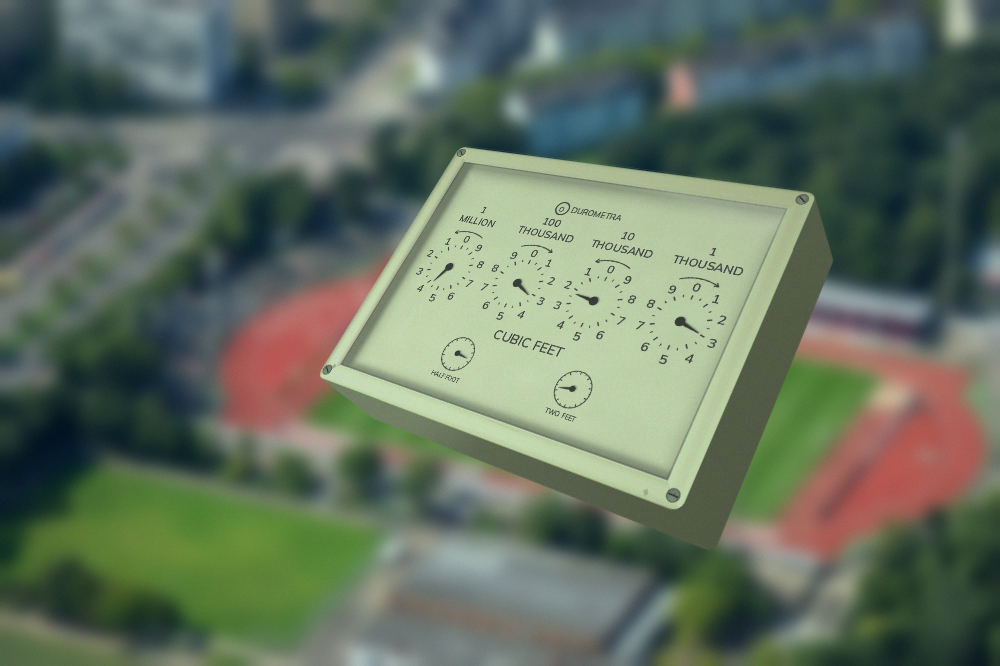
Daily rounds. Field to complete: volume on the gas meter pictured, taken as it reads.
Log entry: 432300 ft³
